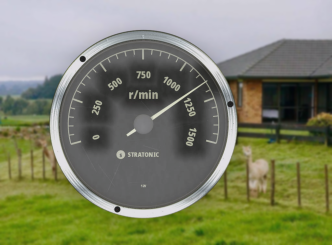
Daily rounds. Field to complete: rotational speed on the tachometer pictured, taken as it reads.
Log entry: 1150 rpm
